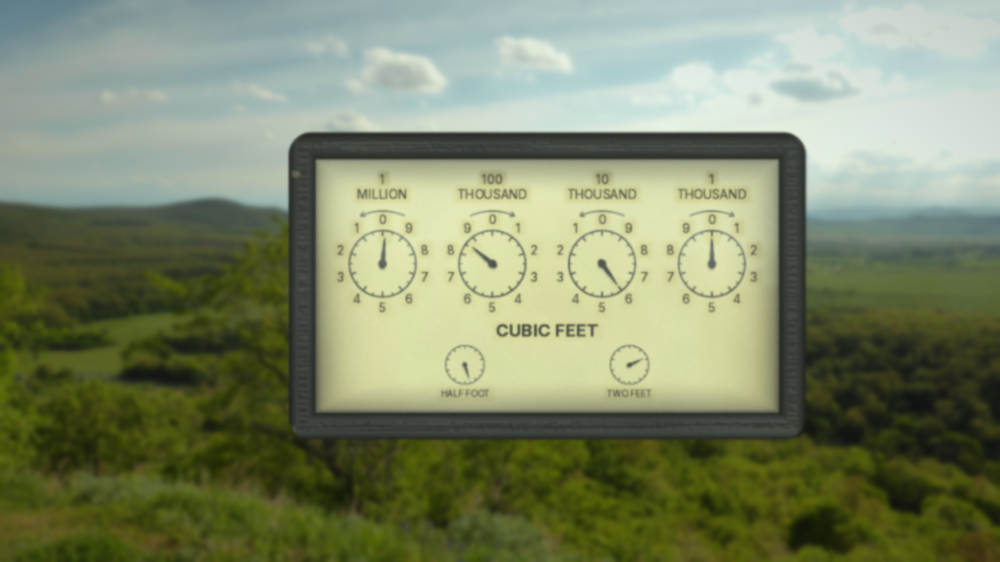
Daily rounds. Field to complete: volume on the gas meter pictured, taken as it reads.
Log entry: 986000 ft³
